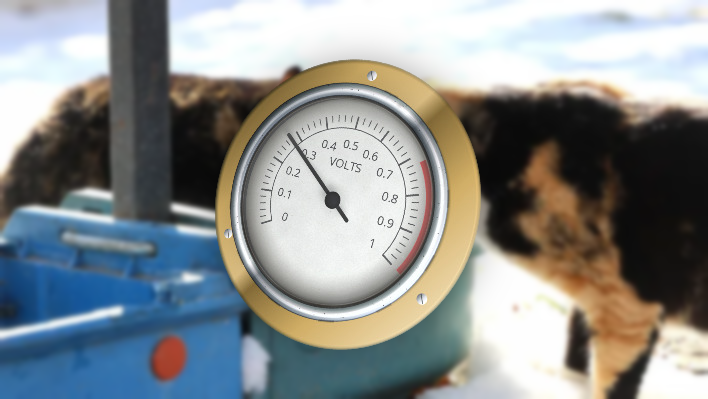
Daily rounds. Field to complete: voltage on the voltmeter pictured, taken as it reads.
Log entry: 0.28 V
